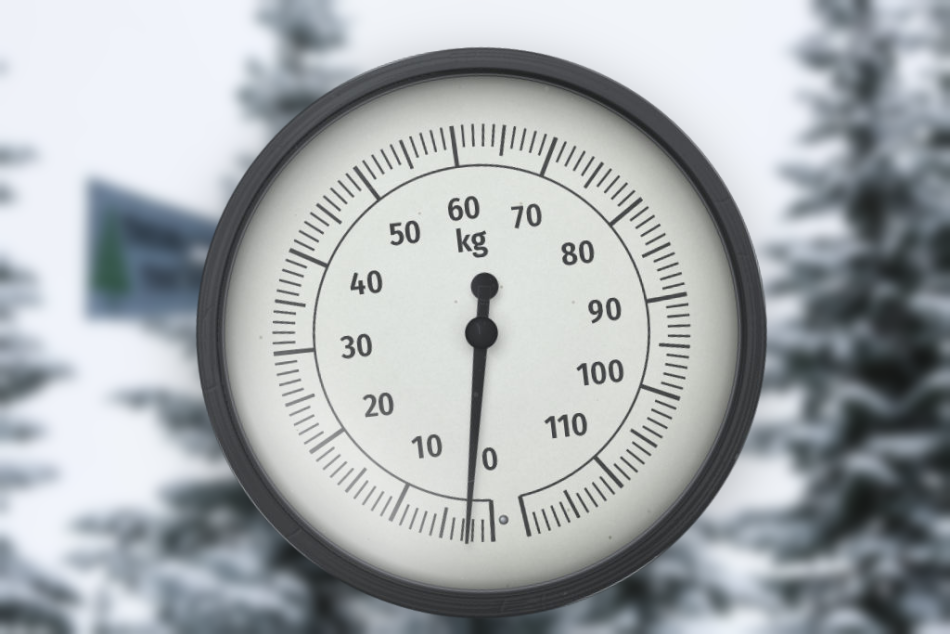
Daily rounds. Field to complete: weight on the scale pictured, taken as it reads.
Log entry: 2.5 kg
